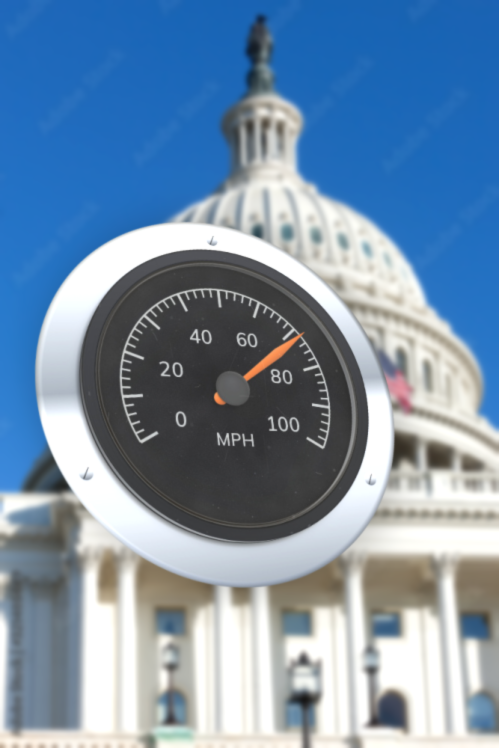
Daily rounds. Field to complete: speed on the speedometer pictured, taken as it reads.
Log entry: 72 mph
